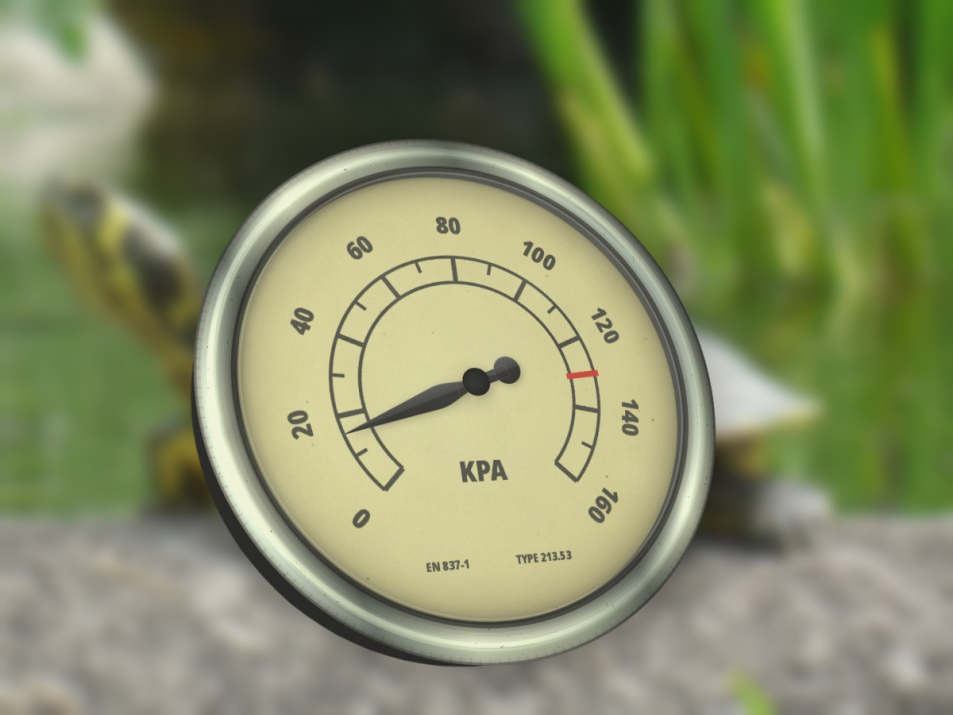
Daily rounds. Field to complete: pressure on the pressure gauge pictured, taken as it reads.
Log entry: 15 kPa
